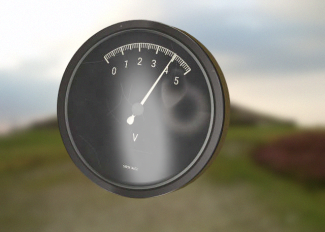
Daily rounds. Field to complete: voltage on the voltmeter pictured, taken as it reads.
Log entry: 4 V
